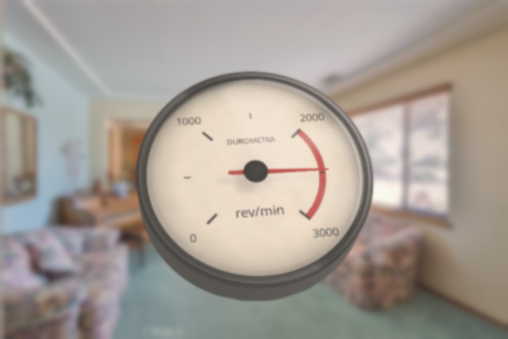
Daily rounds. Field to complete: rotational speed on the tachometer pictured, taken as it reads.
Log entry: 2500 rpm
